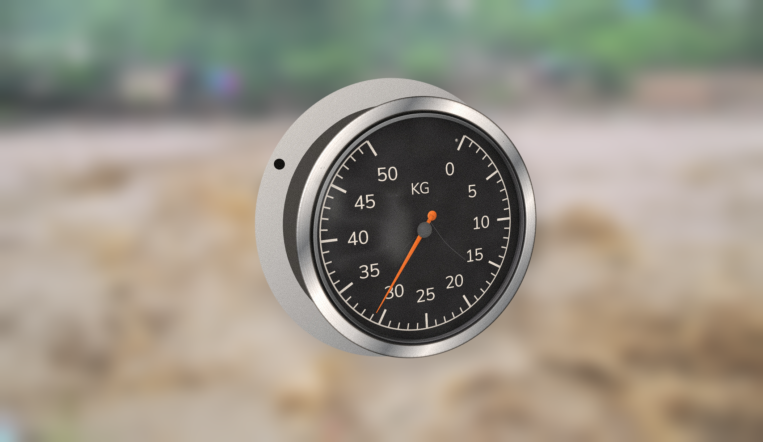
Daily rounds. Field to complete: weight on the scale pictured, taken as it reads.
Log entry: 31 kg
